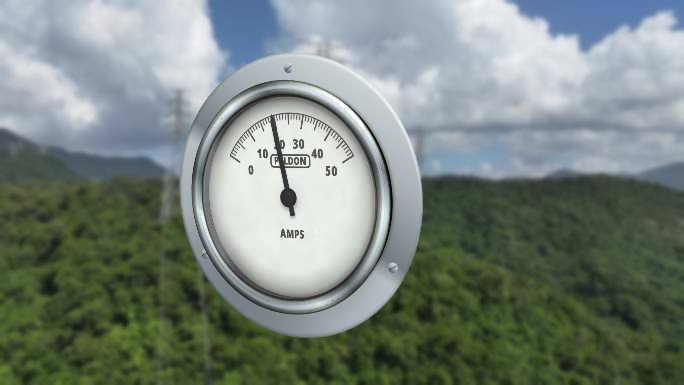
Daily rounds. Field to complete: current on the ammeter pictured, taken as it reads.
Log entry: 20 A
